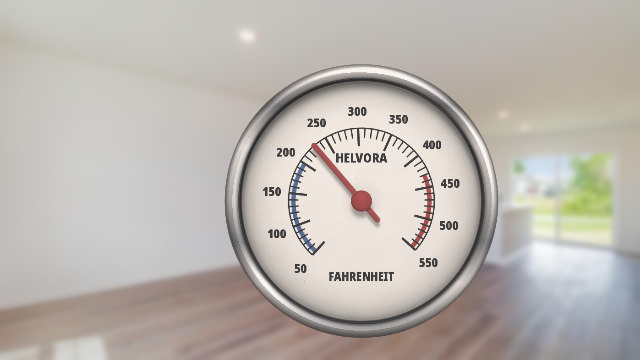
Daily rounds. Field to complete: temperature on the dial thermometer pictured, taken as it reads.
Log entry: 230 °F
